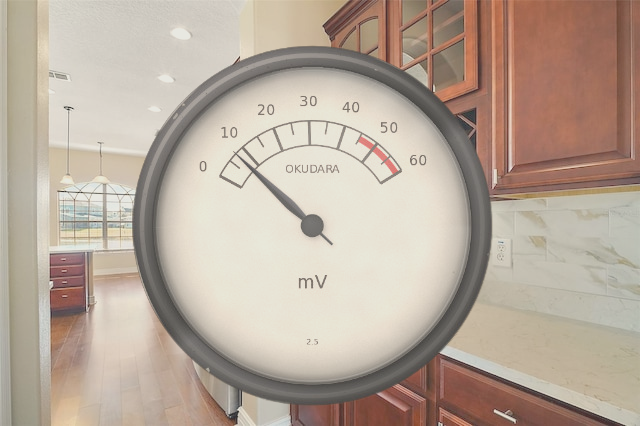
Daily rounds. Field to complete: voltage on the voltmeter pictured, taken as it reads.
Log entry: 7.5 mV
